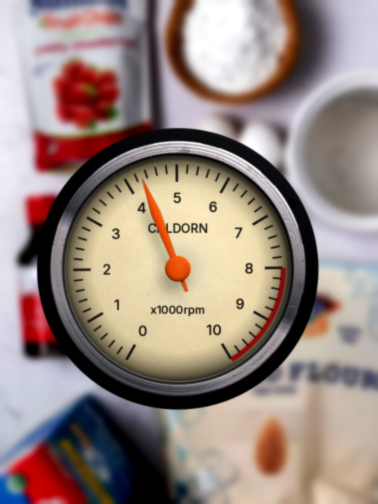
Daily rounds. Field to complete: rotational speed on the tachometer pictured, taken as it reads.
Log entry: 4300 rpm
